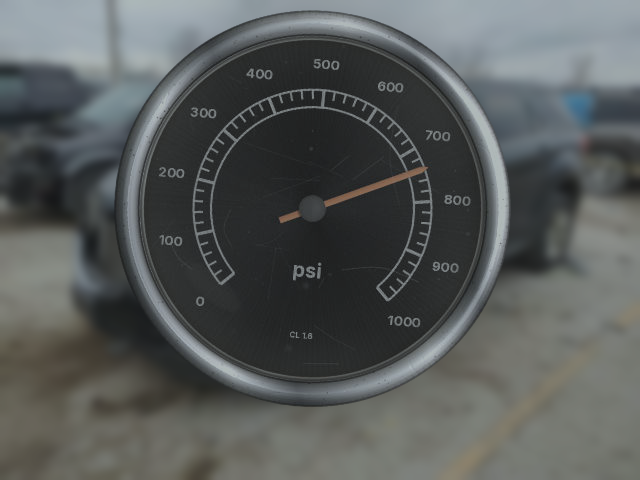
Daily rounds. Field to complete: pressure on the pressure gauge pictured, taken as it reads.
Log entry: 740 psi
